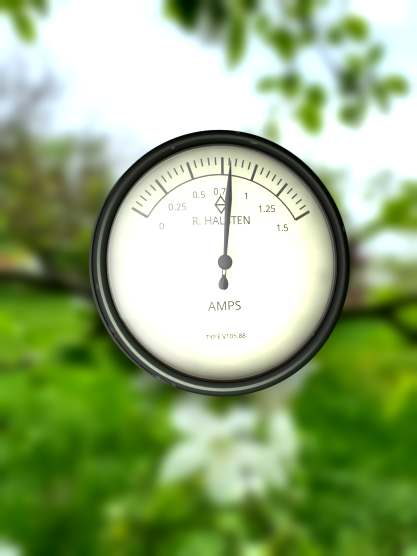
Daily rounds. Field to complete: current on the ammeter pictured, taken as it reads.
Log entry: 0.8 A
